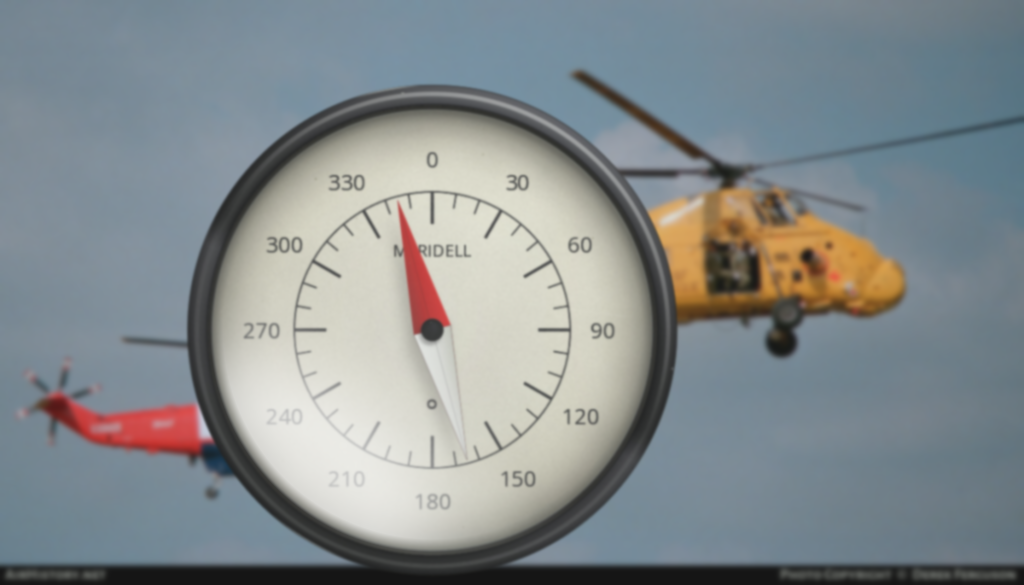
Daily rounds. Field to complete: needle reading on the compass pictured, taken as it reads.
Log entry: 345 °
